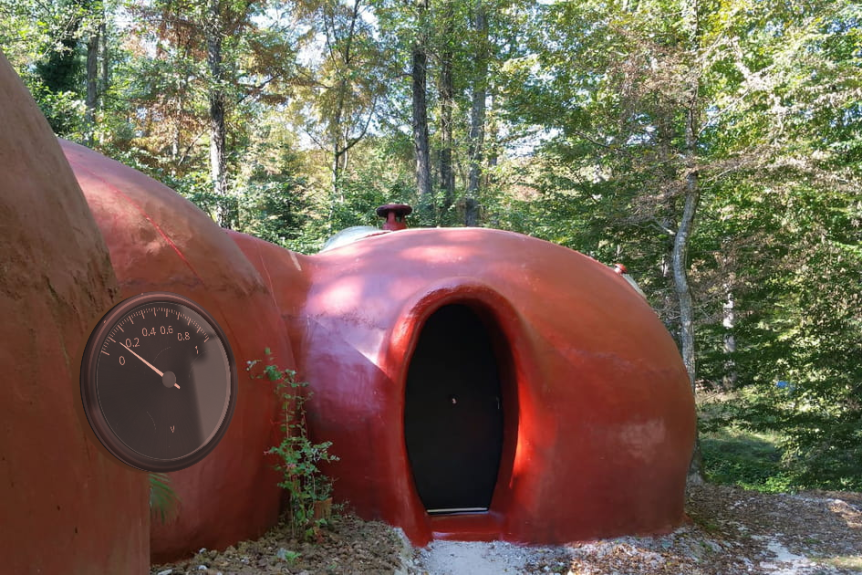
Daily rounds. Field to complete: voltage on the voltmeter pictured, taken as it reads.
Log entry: 0.1 V
